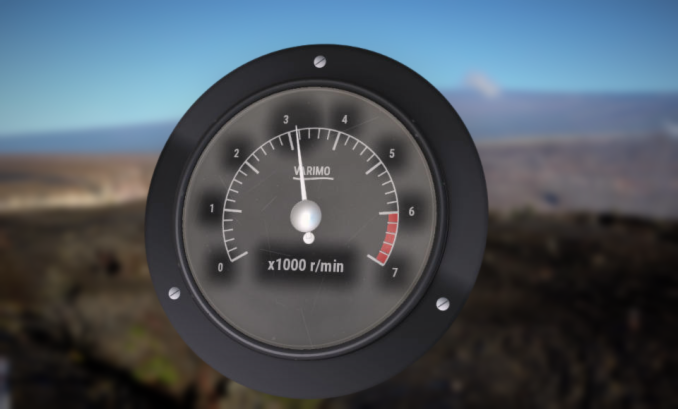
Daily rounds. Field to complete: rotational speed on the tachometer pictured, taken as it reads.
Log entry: 3200 rpm
